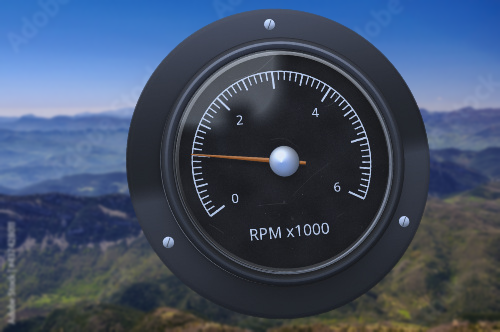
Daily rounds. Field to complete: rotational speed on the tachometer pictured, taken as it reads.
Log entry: 1000 rpm
